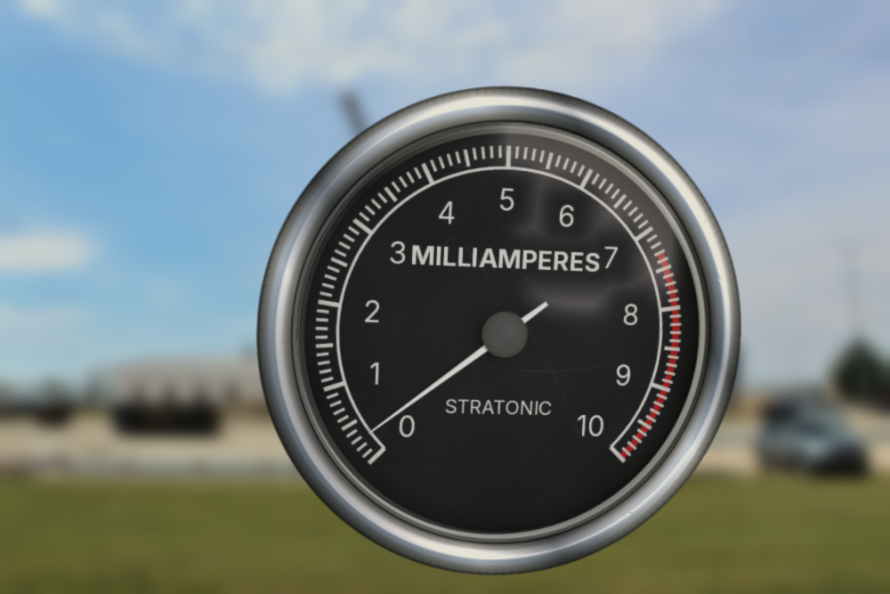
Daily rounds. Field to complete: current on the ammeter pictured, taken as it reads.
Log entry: 0.3 mA
